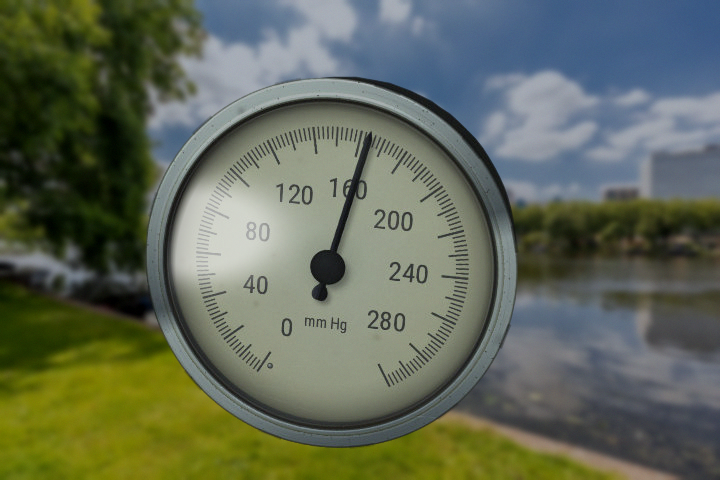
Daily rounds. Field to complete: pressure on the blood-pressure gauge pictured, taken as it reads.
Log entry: 164 mmHg
